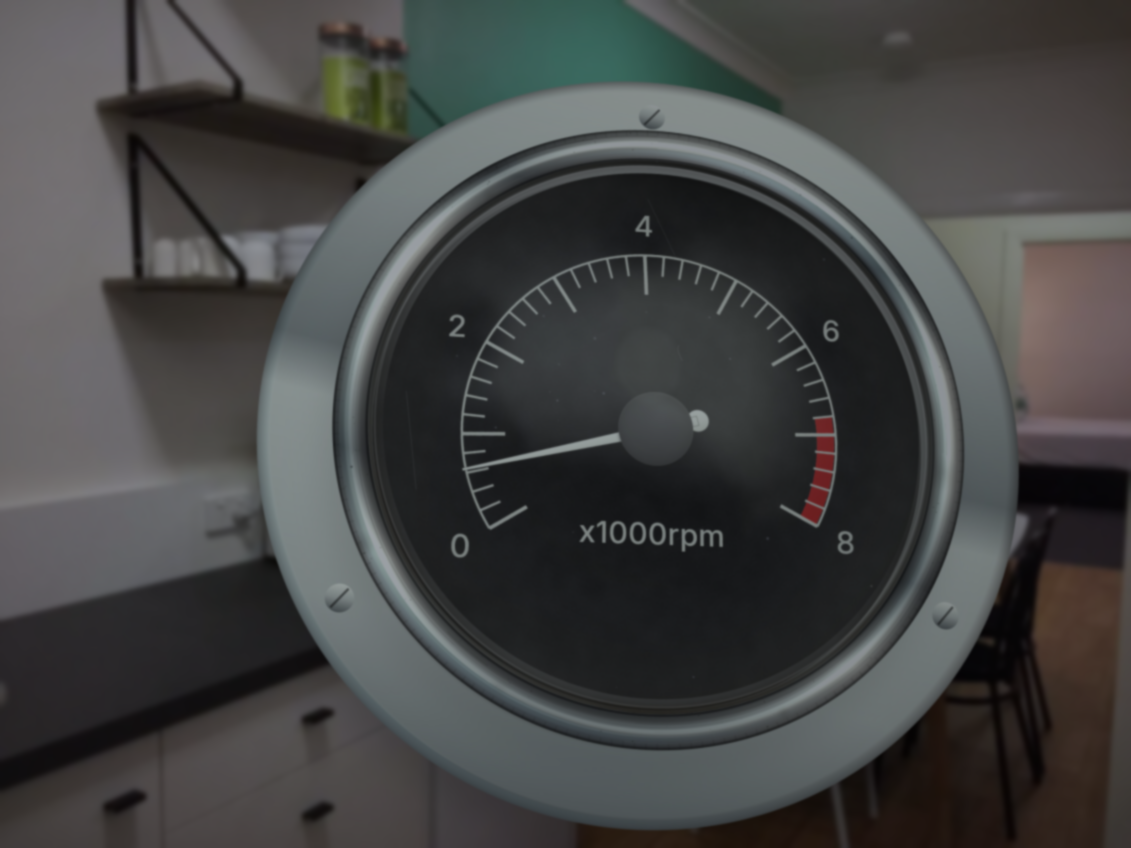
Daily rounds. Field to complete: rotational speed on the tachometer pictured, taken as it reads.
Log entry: 600 rpm
